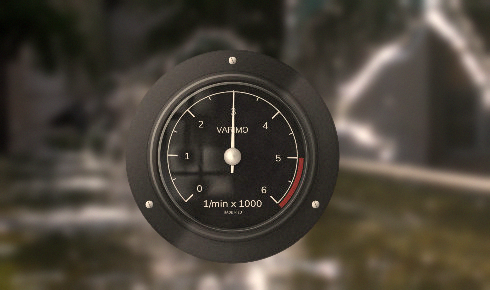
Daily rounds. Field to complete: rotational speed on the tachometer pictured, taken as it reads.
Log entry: 3000 rpm
